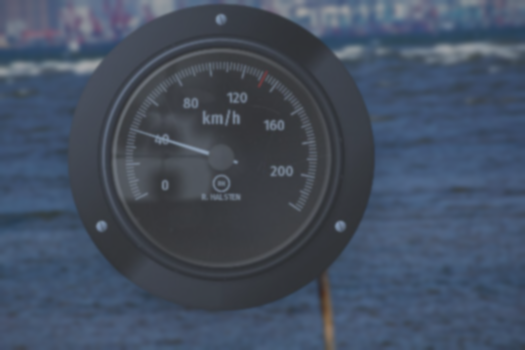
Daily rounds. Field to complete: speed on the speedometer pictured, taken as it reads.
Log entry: 40 km/h
